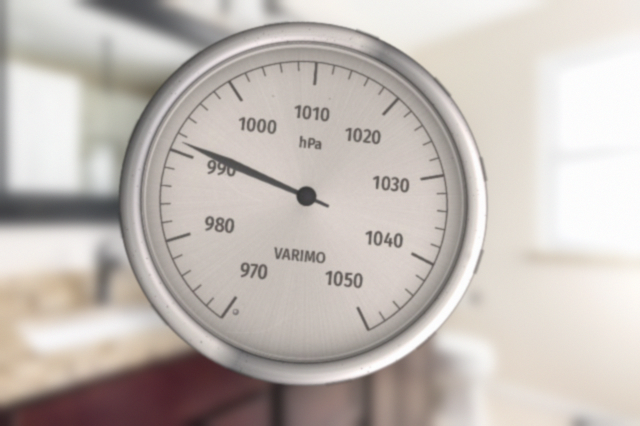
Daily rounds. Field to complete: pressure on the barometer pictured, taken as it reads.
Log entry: 991 hPa
